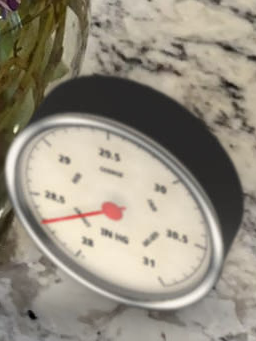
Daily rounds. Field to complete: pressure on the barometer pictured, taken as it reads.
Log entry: 28.3 inHg
